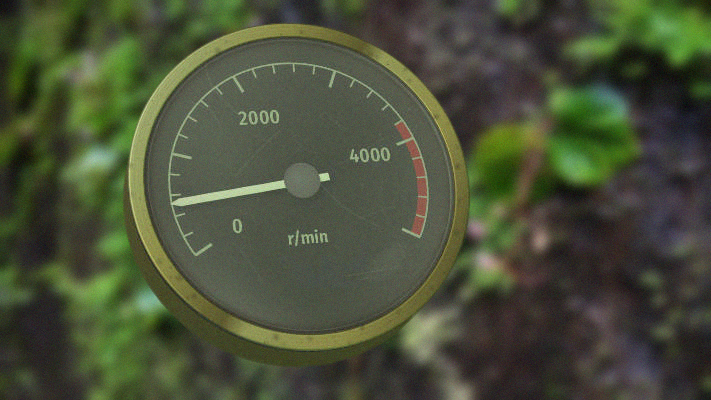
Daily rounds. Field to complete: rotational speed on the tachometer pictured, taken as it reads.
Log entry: 500 rpm
